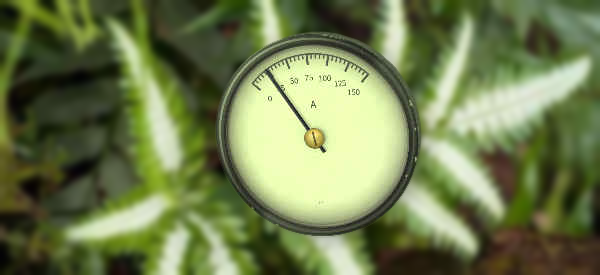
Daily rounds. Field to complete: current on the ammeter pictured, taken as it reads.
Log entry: 25 A
